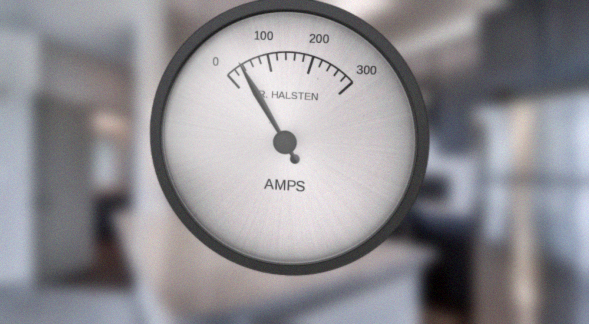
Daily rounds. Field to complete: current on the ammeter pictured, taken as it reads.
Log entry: 40 A
